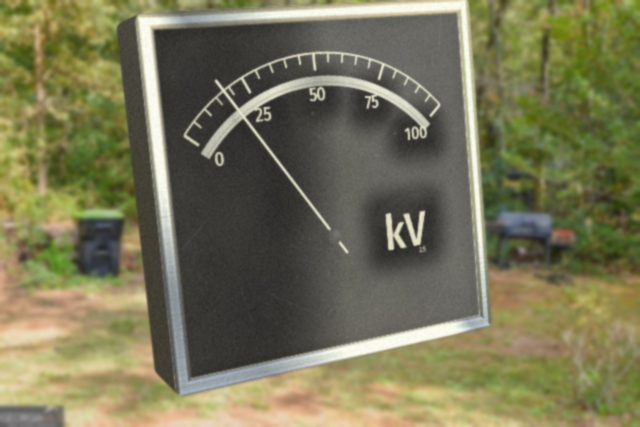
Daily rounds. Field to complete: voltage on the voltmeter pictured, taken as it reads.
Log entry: 17.5 kV
